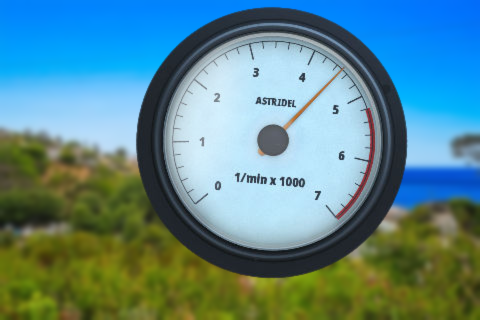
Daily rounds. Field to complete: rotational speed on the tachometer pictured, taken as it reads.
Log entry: 4500 rpm
